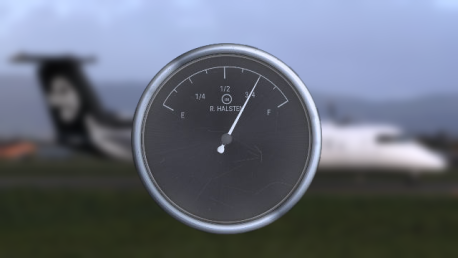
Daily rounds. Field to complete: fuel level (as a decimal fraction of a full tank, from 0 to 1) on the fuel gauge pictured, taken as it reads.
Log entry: 0.75
